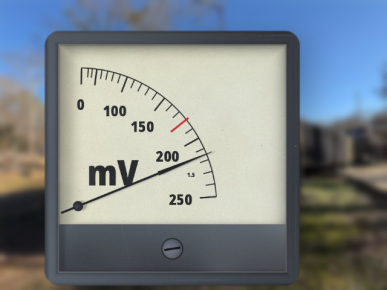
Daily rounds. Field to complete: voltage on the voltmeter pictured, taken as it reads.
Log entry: 215 mV
